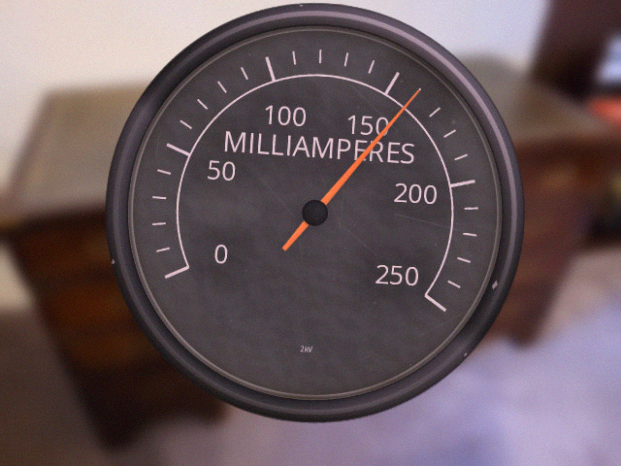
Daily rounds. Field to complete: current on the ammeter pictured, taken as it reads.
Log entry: 160 mA
